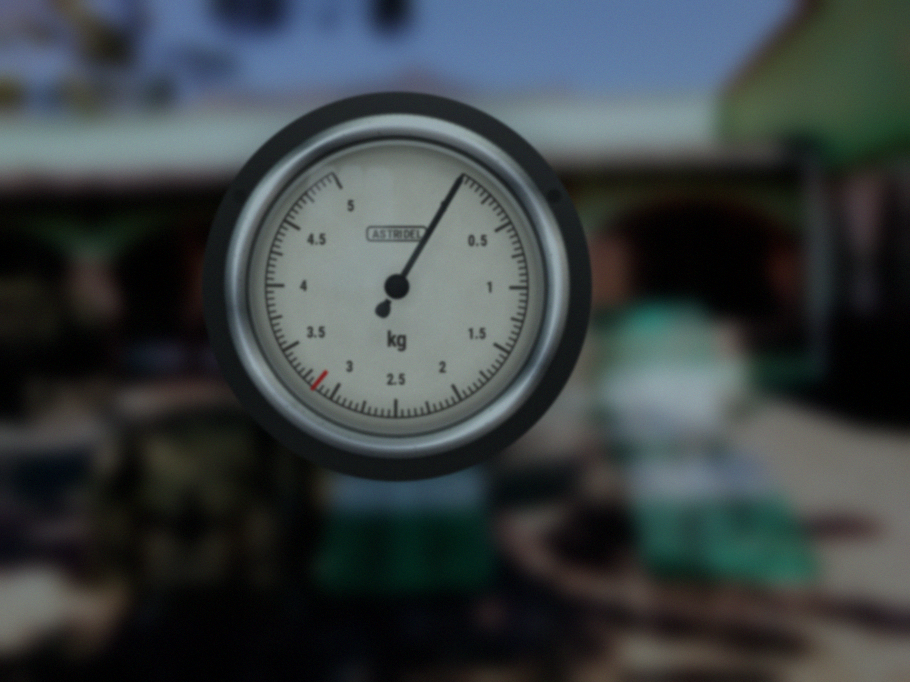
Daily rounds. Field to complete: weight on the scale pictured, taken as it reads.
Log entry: 0 kg
